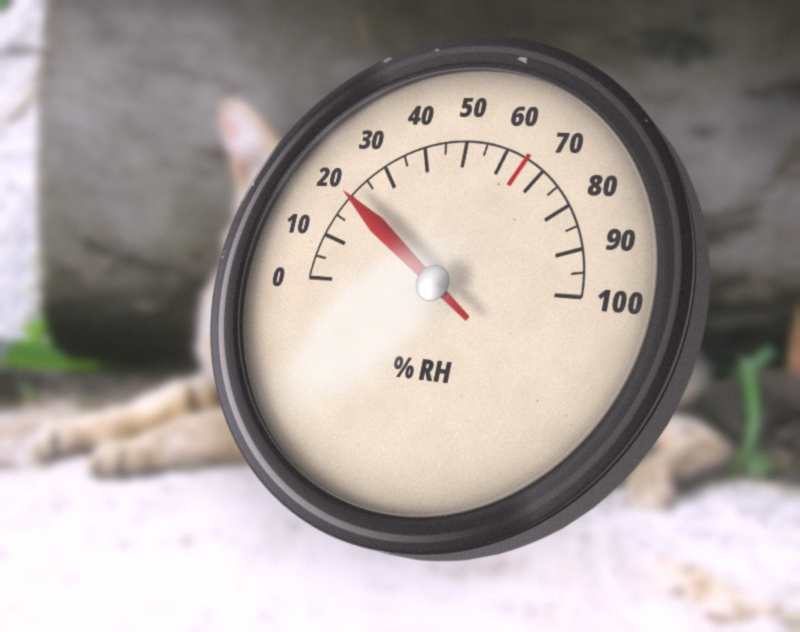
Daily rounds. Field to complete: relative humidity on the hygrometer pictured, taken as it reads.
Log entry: 20 %
